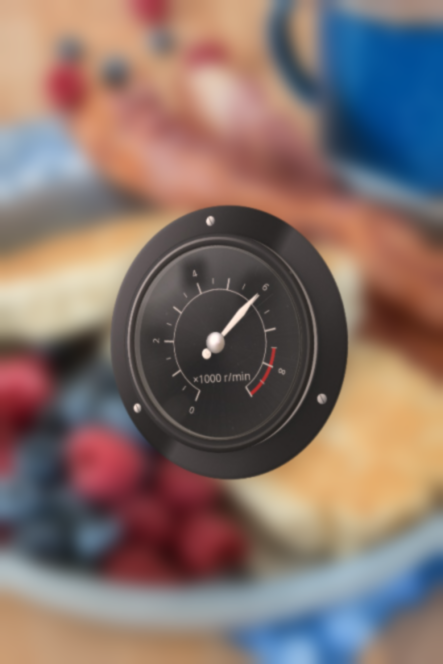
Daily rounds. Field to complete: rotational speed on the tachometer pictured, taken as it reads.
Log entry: 6000 rpm
